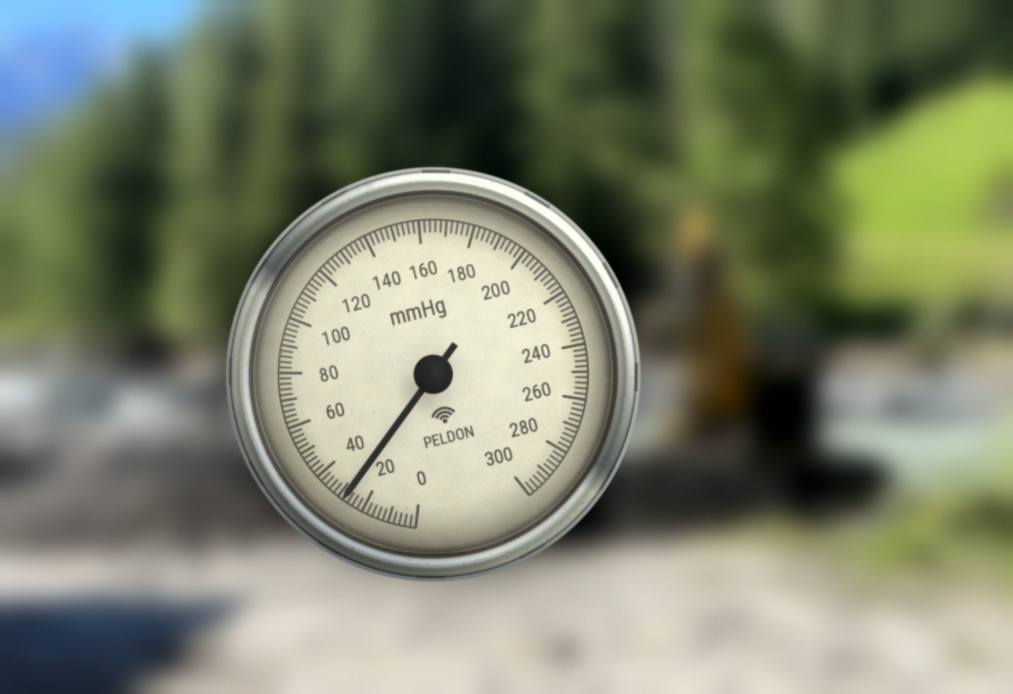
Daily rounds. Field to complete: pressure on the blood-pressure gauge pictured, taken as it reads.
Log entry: 28 mmHg
